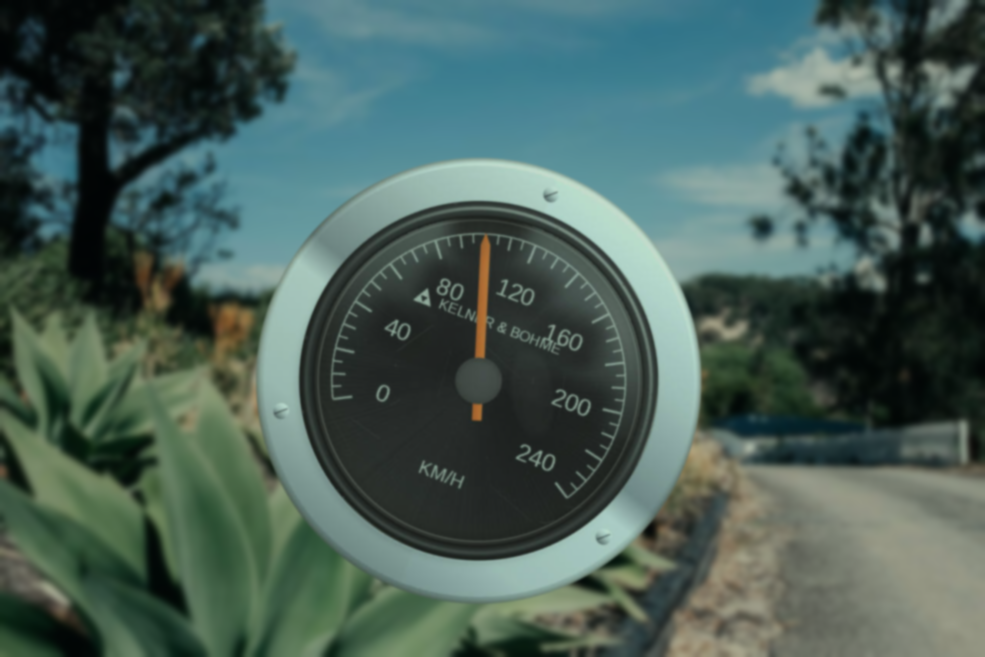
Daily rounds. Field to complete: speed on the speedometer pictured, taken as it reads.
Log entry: 100 km/h
